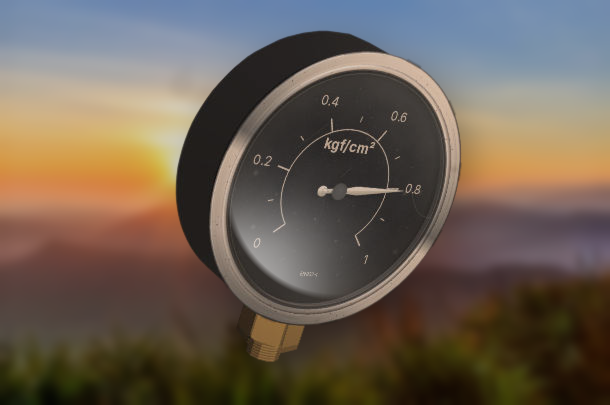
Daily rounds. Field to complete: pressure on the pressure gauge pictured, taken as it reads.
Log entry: 0.8 kg/cm²
